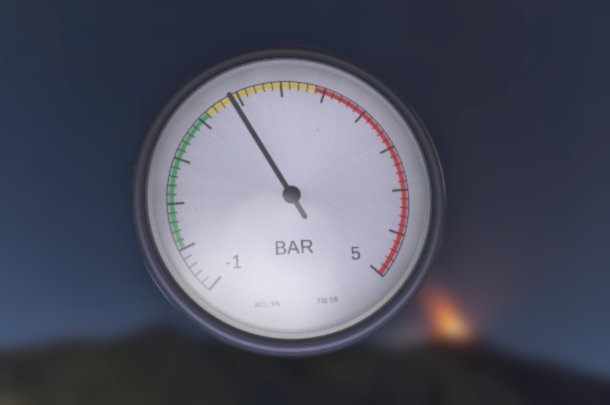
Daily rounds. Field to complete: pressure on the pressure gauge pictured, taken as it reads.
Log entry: 1.4 bar
